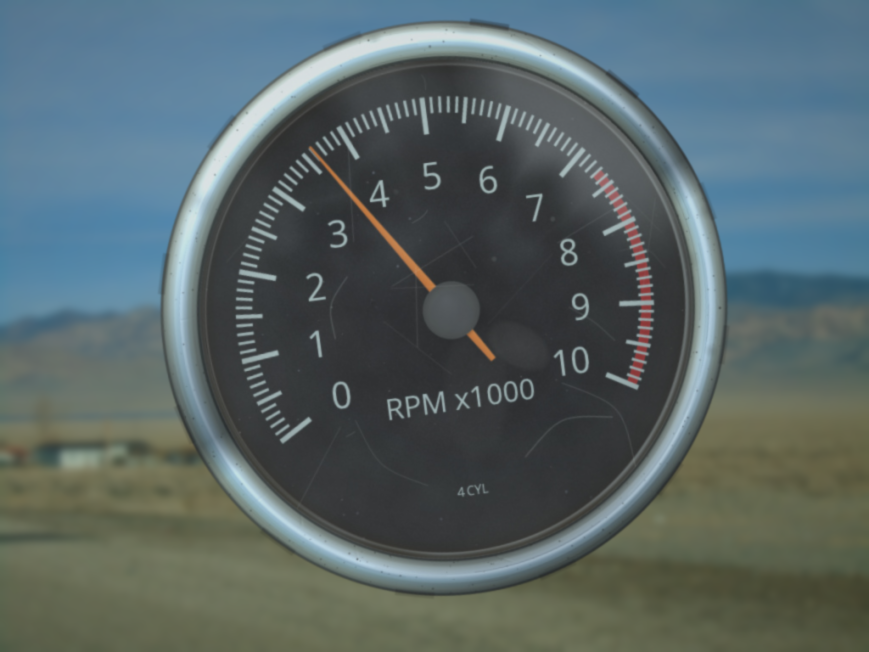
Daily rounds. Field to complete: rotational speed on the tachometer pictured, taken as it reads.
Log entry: 3600 rpm
